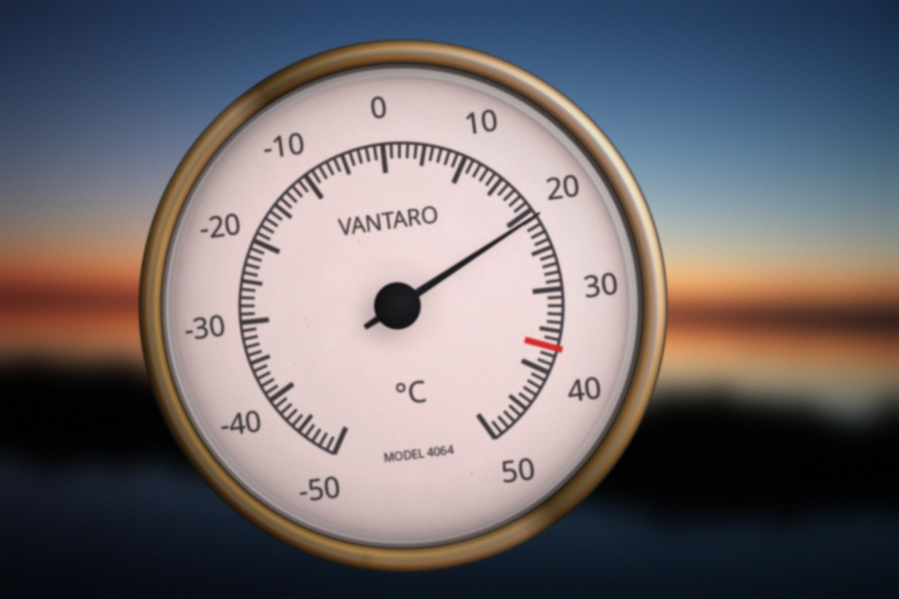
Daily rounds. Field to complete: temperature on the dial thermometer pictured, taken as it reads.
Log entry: 21 °C
